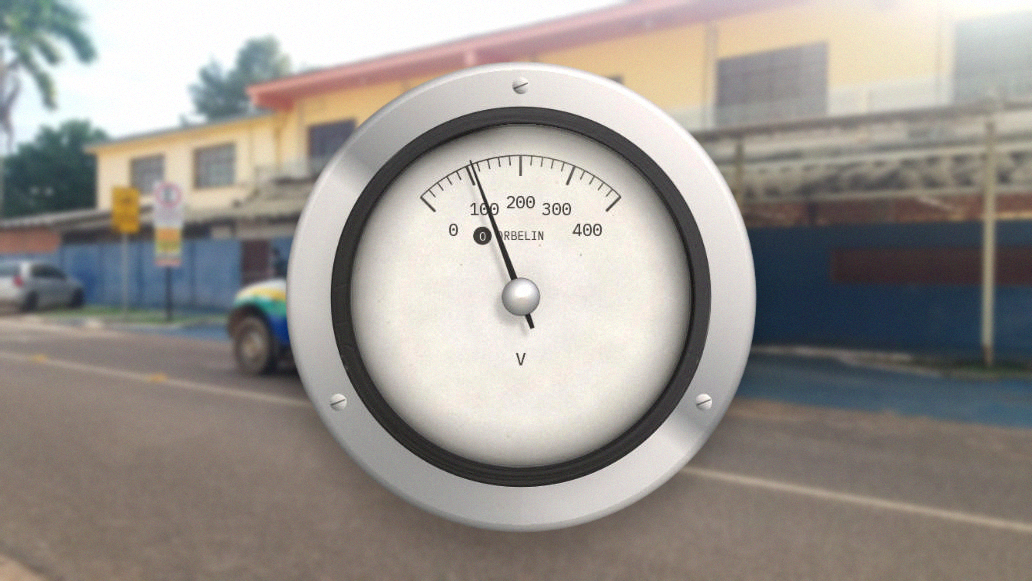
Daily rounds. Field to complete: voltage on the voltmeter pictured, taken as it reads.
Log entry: 110 V
